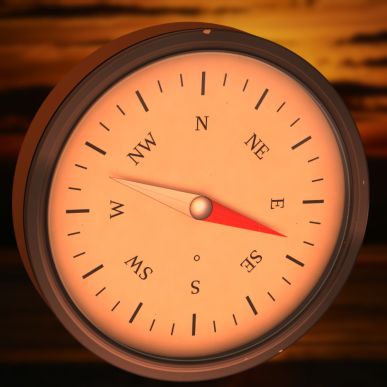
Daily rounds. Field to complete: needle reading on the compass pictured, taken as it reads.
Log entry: 110 °
